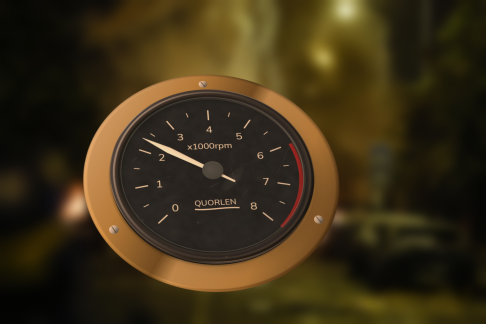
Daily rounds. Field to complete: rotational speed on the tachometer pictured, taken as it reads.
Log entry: 2250 rpm
